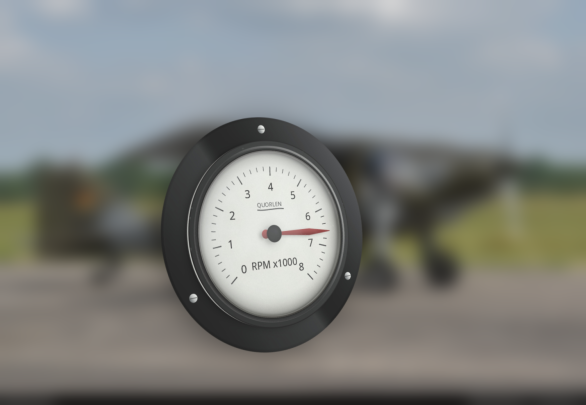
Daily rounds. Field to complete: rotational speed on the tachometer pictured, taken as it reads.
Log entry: 6600 rpm
